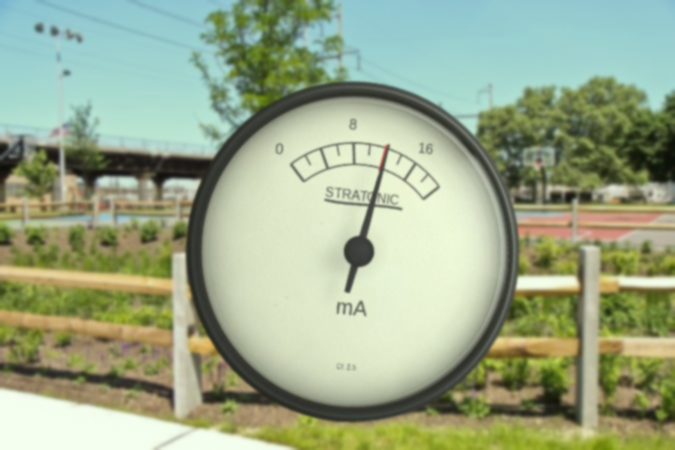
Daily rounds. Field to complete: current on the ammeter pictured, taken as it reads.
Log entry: 12 mA
